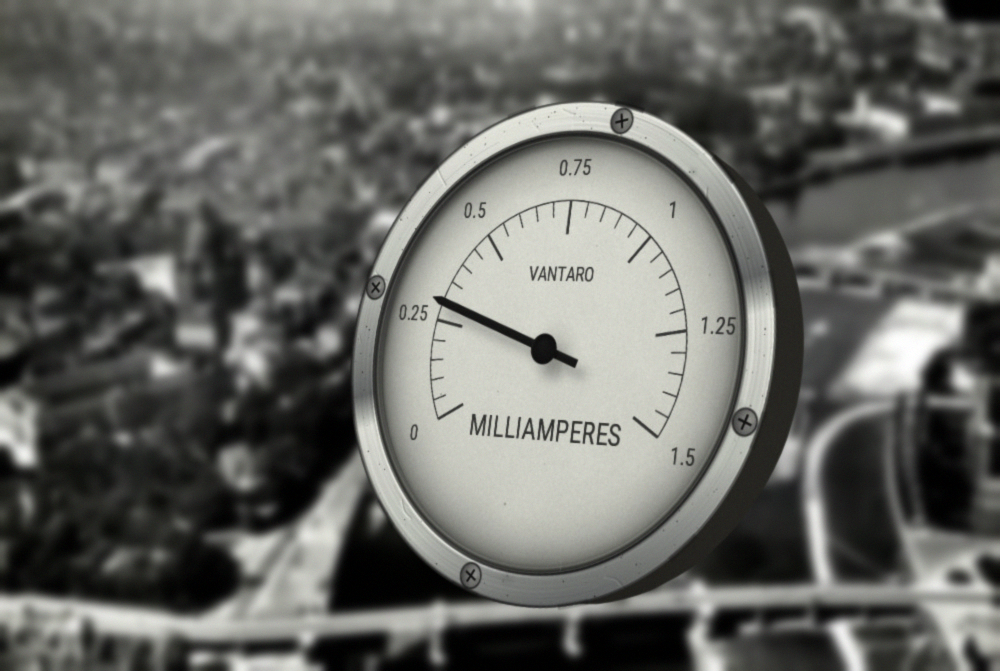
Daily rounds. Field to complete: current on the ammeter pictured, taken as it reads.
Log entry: 0.3 mA
